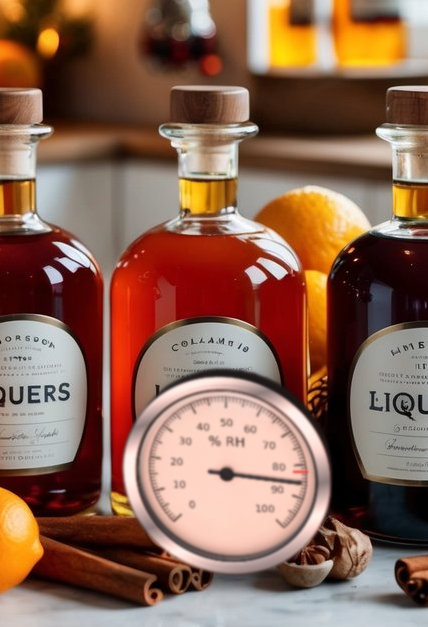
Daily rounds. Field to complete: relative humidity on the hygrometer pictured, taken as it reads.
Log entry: 85 %
